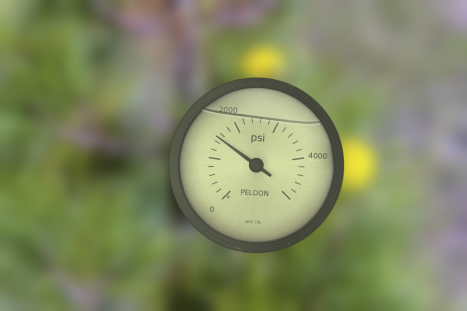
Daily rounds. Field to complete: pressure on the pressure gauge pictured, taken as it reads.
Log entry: 1500 psi
